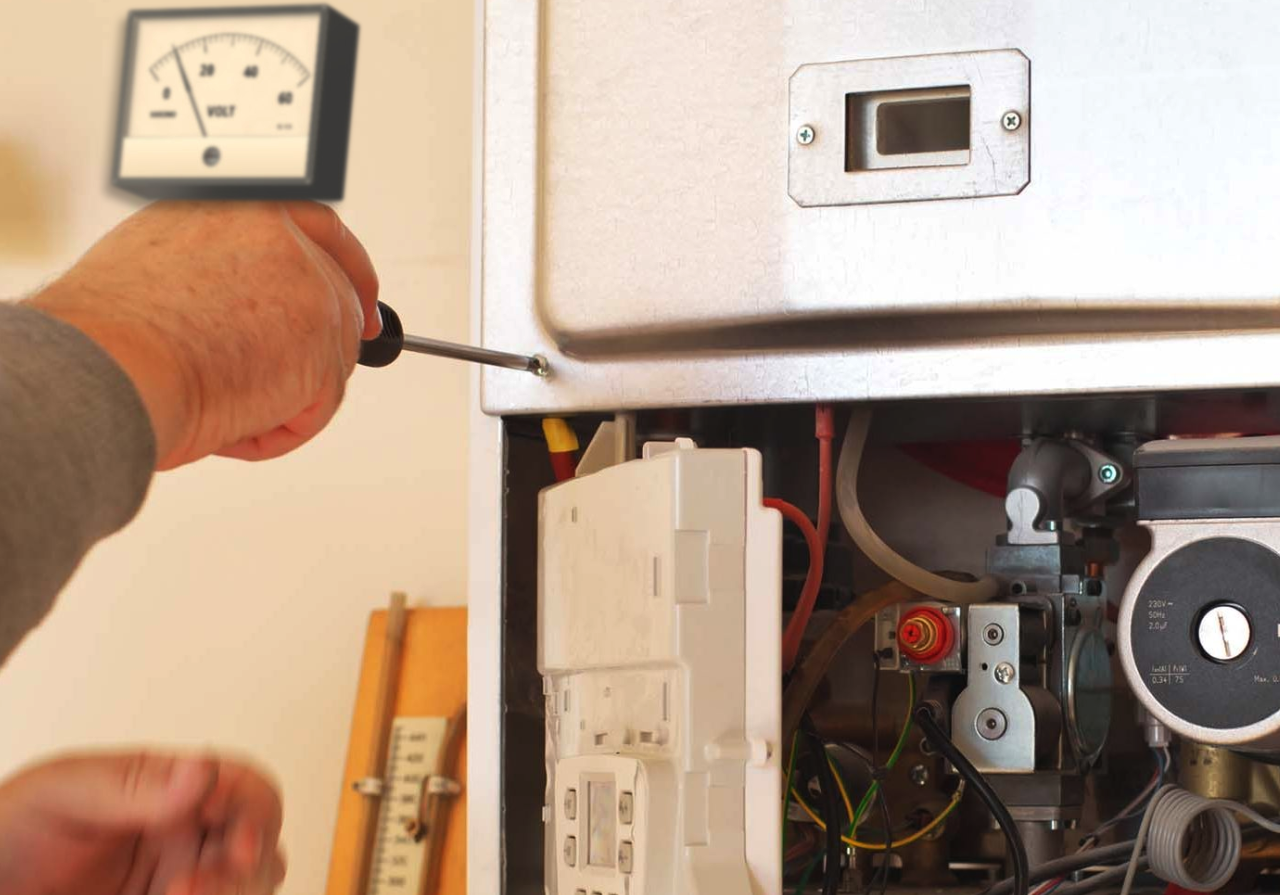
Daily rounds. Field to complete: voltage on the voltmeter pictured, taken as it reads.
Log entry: 10 V
